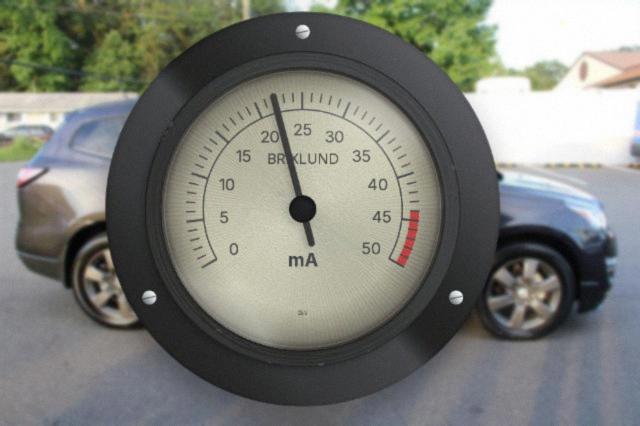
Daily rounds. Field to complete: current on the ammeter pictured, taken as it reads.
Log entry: 22 mA
